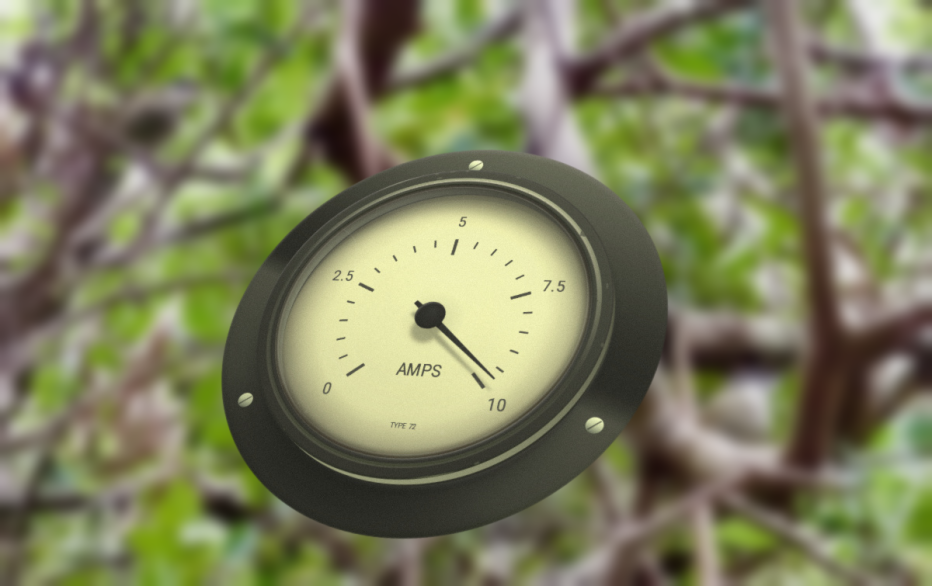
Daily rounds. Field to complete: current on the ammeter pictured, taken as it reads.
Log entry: 9.75 A
